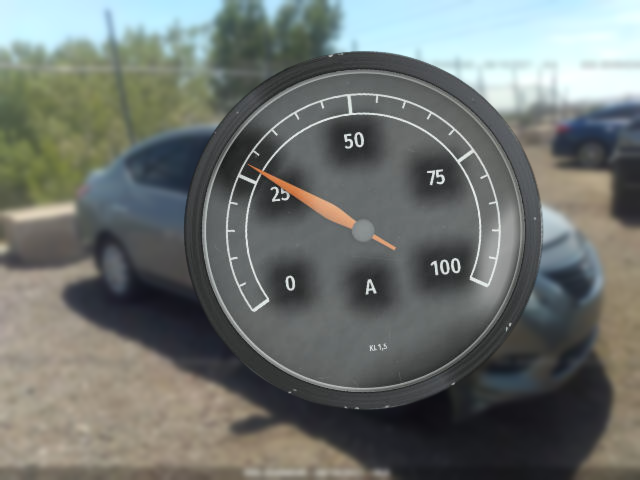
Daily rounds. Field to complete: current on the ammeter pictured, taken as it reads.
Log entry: 27.5 A
